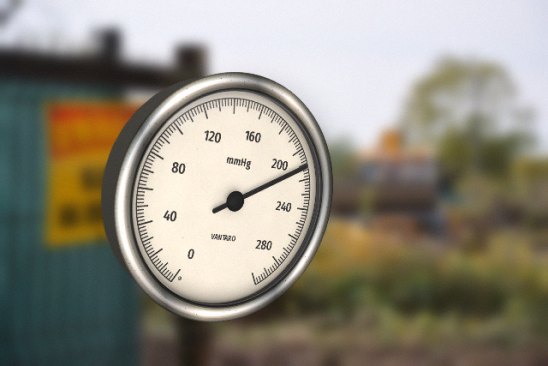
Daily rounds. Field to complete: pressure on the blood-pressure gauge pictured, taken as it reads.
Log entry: 210 mmHg
